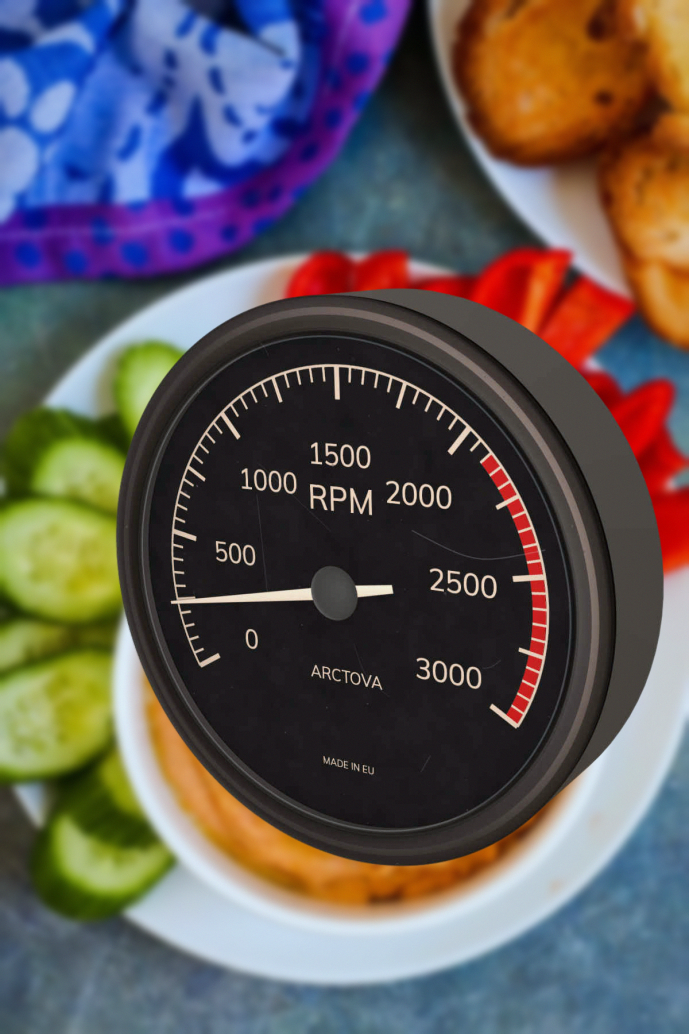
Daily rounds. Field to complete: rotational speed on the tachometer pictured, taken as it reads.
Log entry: 250 rpm
